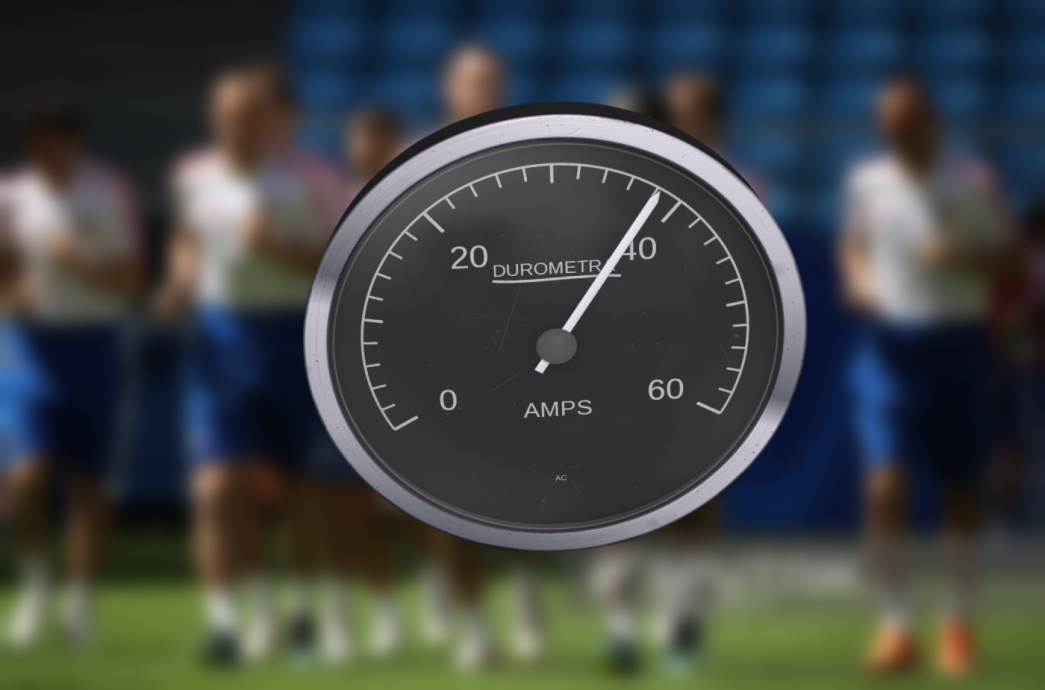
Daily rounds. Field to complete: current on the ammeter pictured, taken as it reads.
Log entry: 38 A
